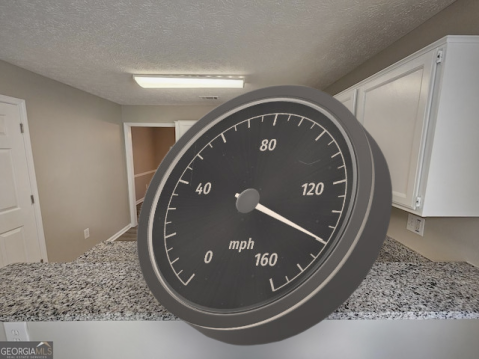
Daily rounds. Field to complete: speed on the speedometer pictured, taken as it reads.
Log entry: 140 mph
